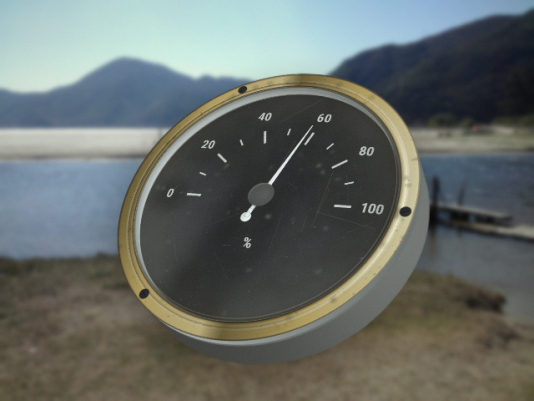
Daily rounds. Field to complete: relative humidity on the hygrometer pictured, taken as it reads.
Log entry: 60 %
